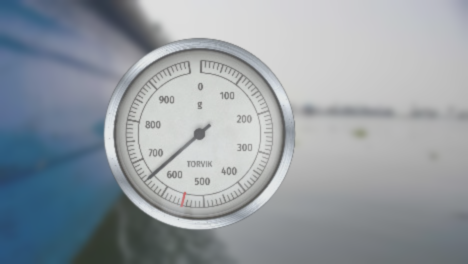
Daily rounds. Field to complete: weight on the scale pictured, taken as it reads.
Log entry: 650 g
